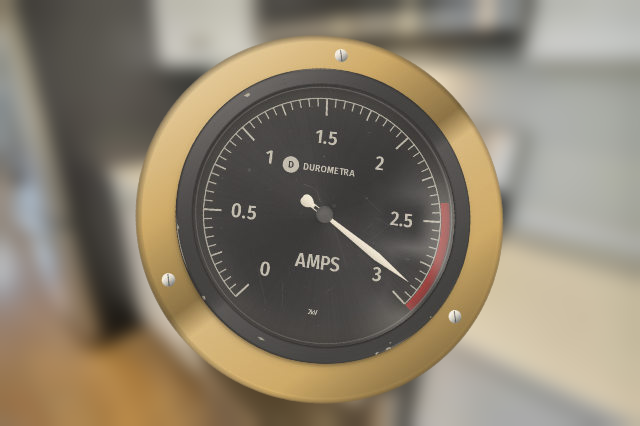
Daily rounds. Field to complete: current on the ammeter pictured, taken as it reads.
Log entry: 2.9 A
